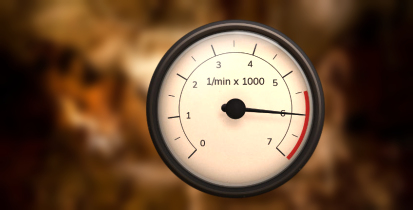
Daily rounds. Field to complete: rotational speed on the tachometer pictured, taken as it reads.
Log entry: 6000 rpm
